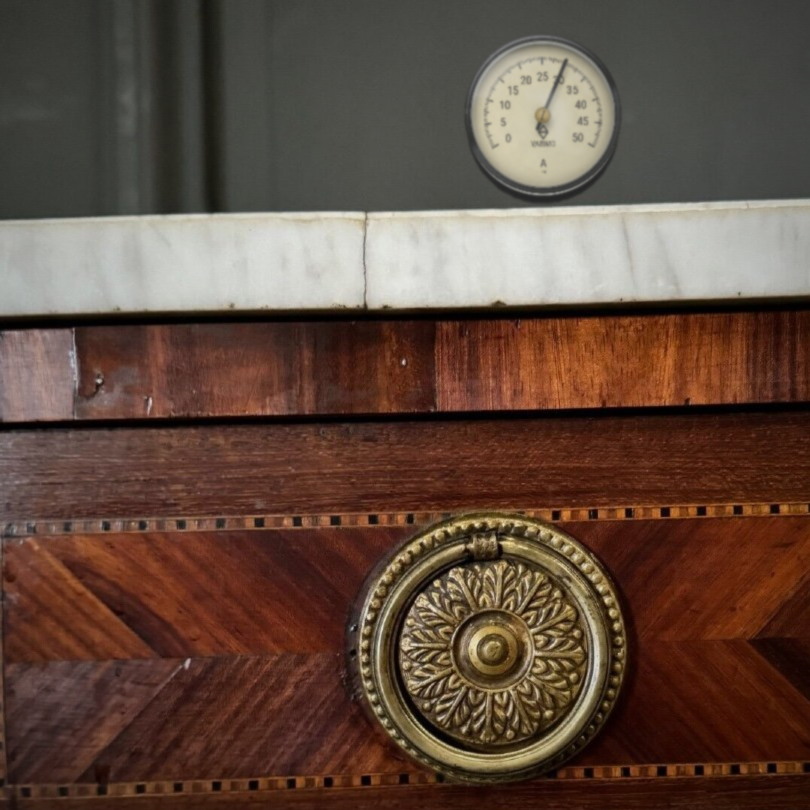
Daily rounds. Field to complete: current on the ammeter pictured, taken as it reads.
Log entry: 30 A
